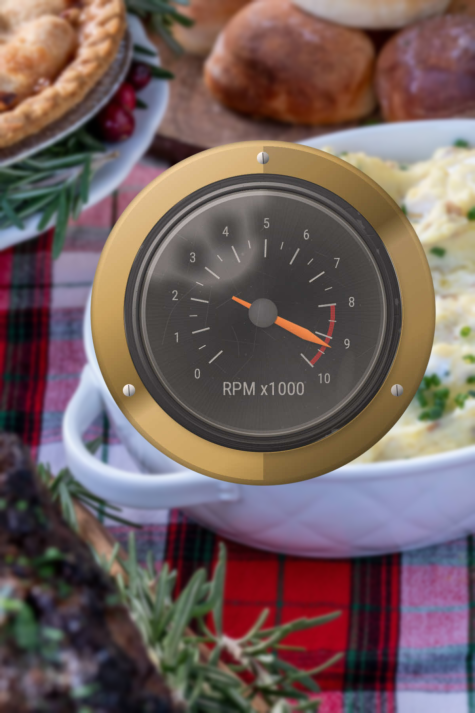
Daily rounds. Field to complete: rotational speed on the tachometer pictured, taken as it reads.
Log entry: 9250 rpm
